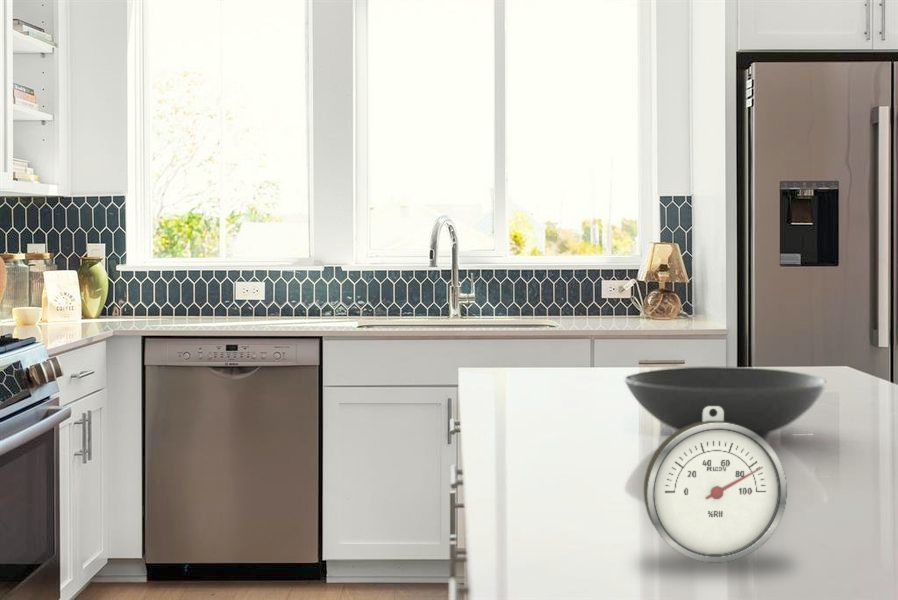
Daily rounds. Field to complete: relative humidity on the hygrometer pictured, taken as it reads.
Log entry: 84 %
